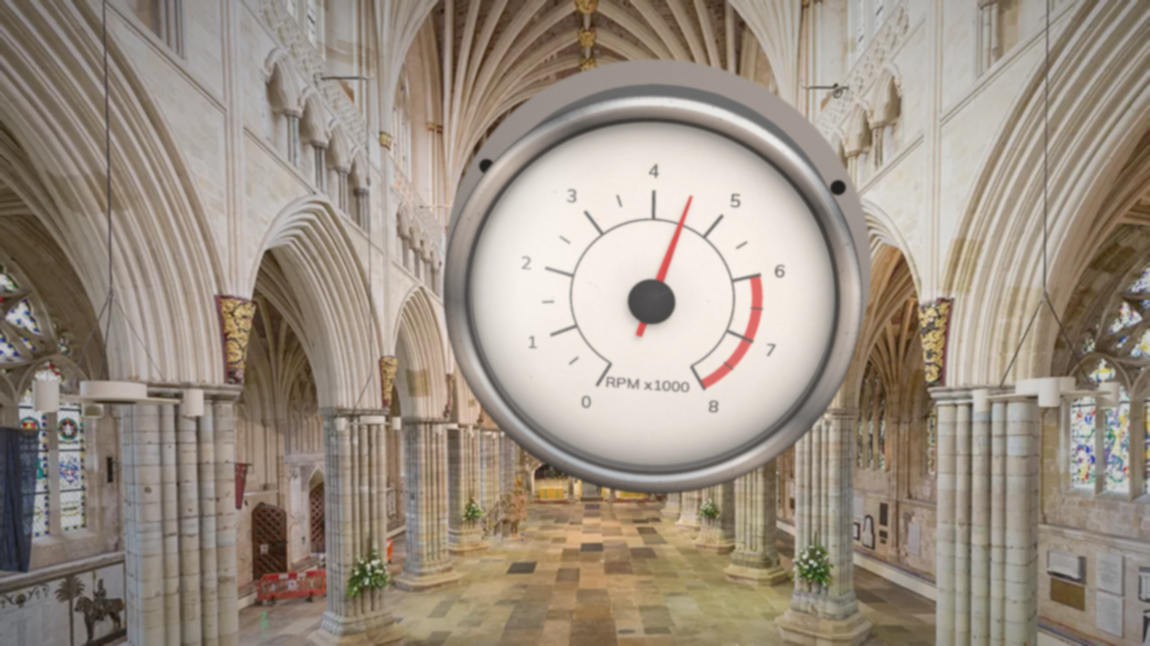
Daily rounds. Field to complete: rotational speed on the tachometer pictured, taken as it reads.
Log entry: 4500 rpm
